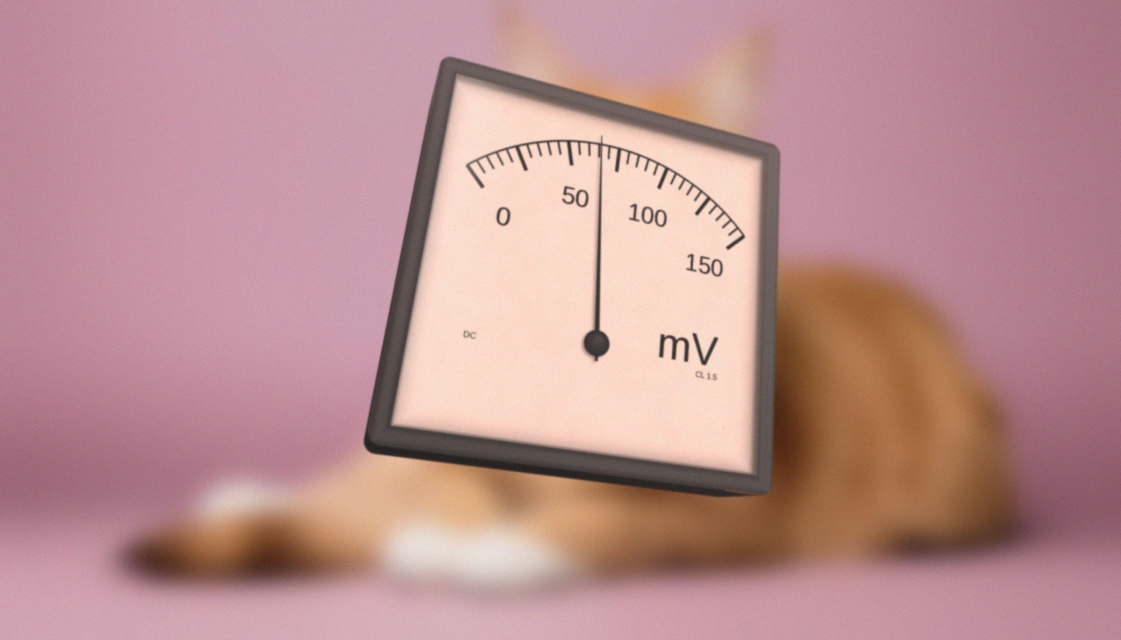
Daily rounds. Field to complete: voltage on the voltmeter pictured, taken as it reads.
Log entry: 65 mV
